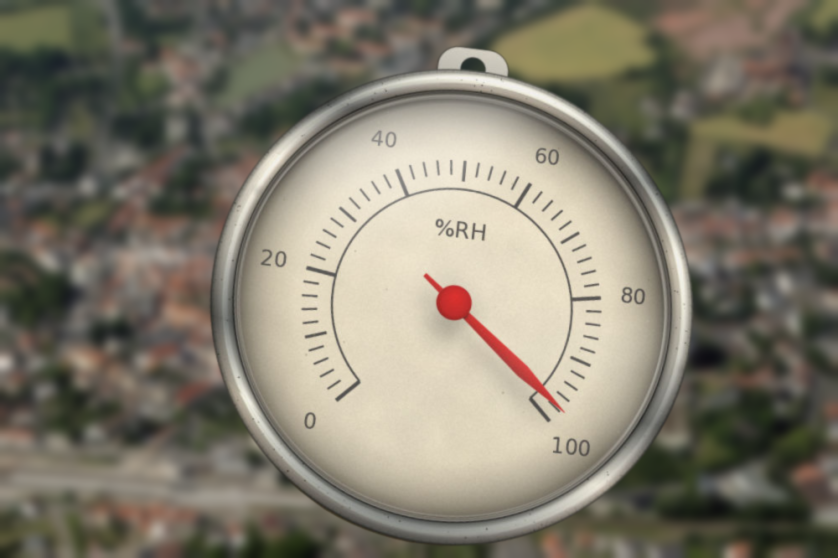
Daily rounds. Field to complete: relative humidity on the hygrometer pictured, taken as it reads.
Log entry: 98 %
